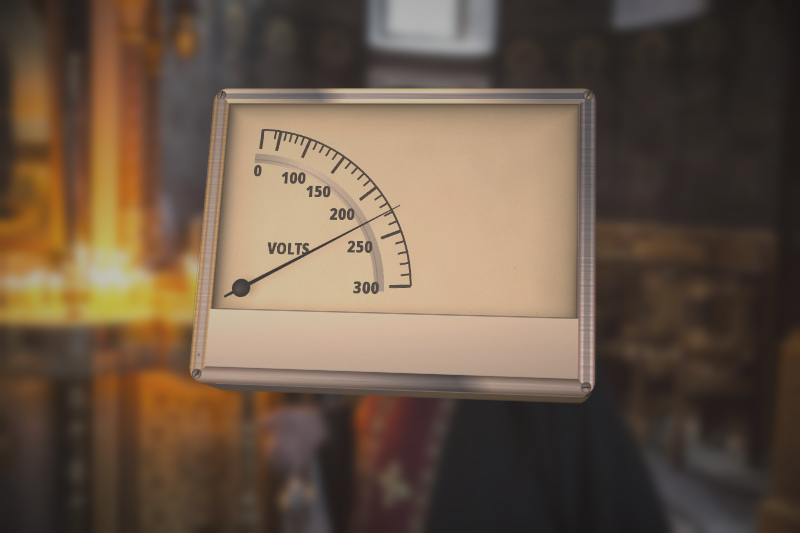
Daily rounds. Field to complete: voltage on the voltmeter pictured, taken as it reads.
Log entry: 230 V
